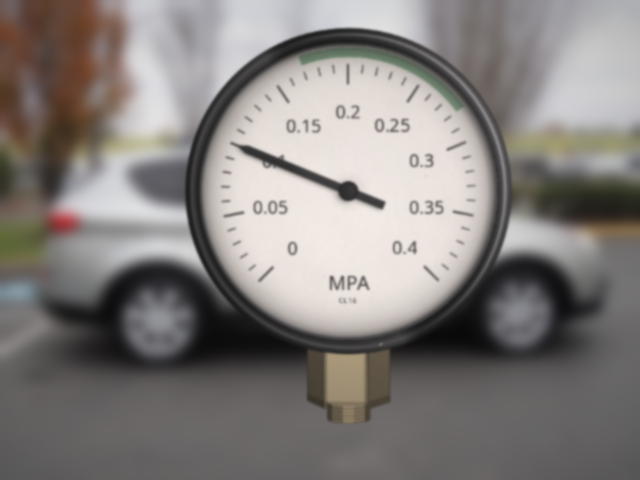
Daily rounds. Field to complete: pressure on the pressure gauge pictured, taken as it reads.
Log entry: 0.1 MPa
